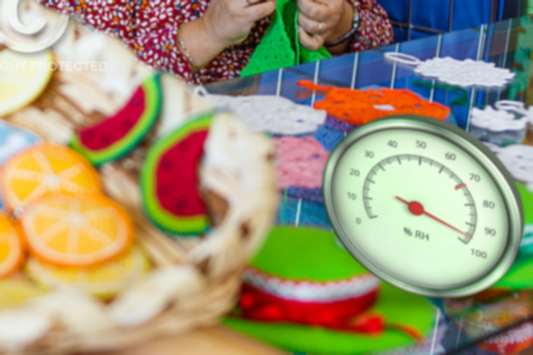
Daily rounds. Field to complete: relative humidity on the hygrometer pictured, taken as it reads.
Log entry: 95 %
